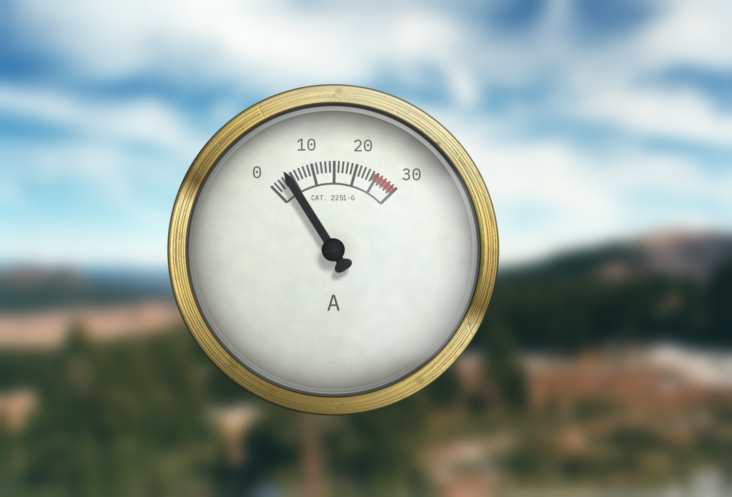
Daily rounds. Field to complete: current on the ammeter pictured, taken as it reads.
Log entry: 4 A
